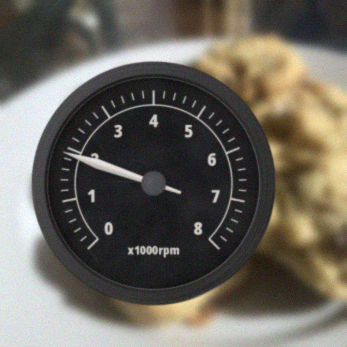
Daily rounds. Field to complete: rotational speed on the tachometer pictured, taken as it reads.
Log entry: 1900 rpm
